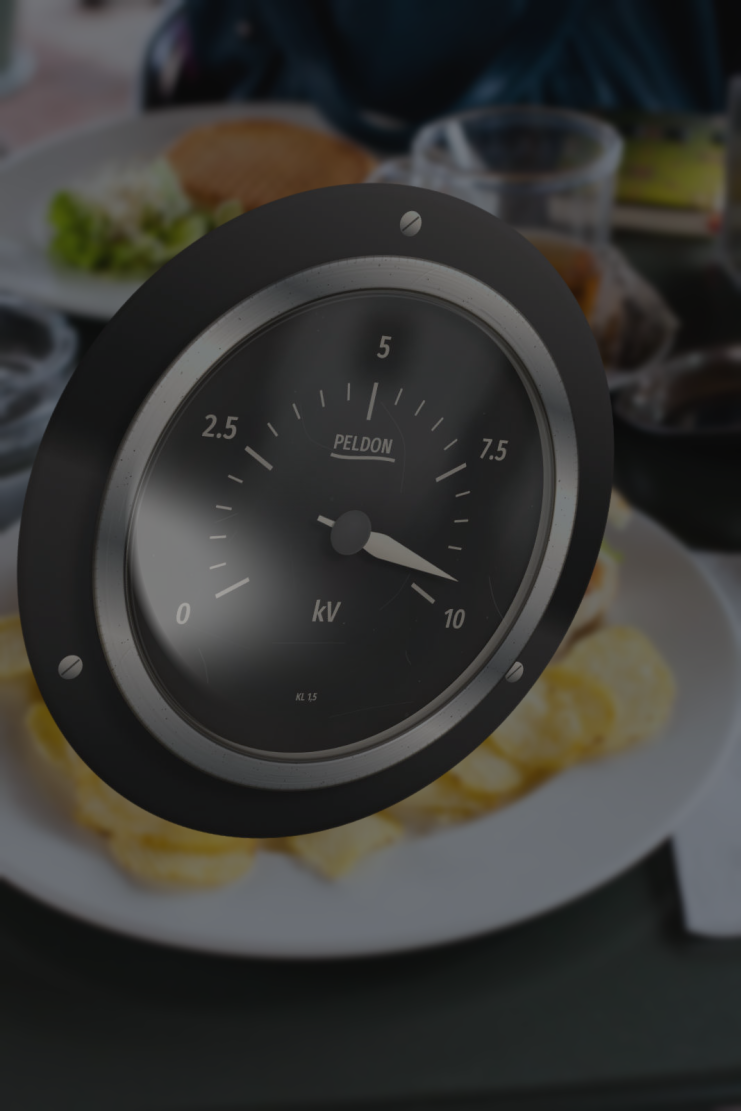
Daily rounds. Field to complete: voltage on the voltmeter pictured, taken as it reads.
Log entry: 9.5 kV
